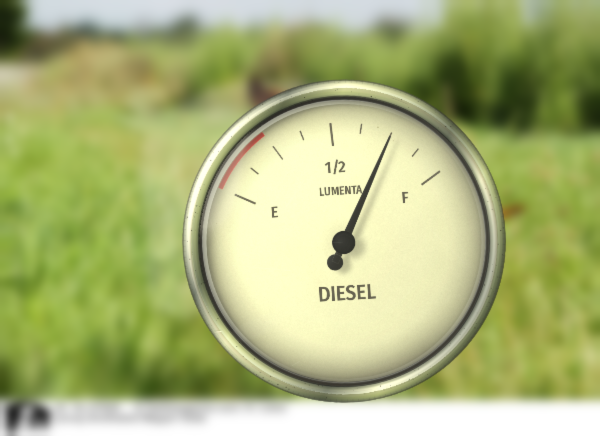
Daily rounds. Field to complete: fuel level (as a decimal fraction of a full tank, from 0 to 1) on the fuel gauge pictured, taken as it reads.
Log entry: 0.75
